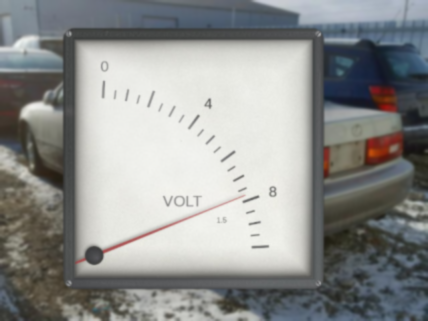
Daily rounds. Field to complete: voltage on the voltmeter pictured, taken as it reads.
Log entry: 7.75 V
